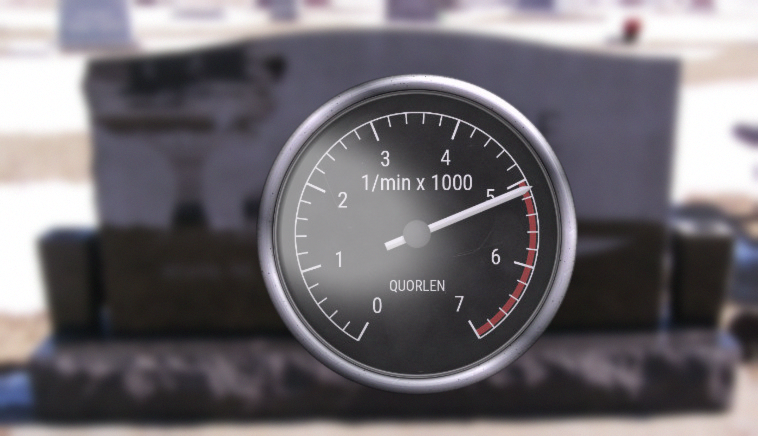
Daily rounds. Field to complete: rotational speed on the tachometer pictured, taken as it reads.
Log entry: 5100 rpm
